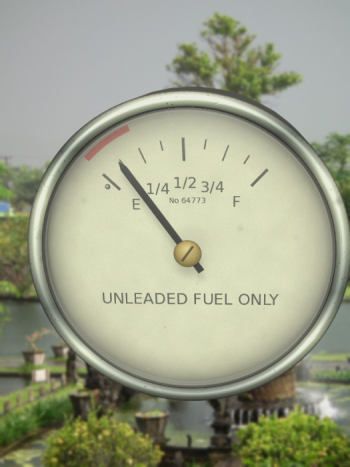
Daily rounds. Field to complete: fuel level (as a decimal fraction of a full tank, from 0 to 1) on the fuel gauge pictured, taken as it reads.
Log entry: 0.125
